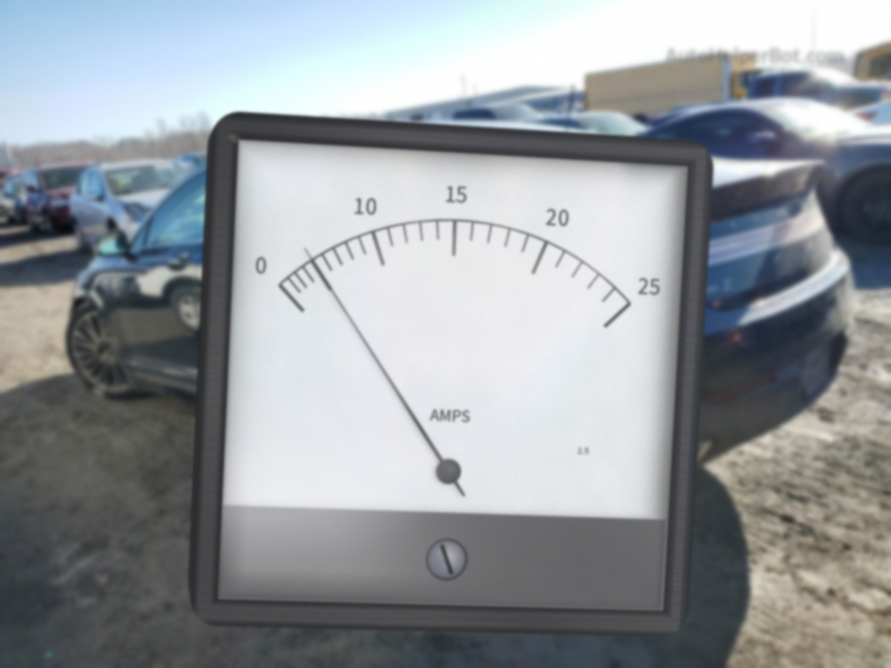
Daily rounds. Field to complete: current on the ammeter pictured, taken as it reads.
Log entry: 5 A
